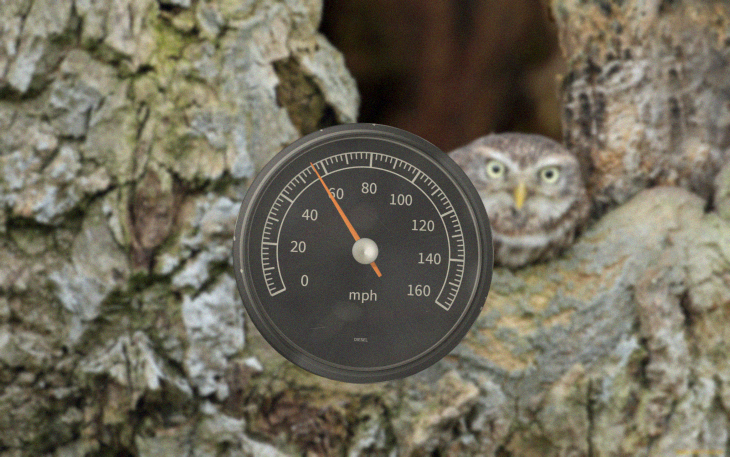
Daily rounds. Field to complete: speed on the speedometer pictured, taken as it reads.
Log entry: 56 mph
